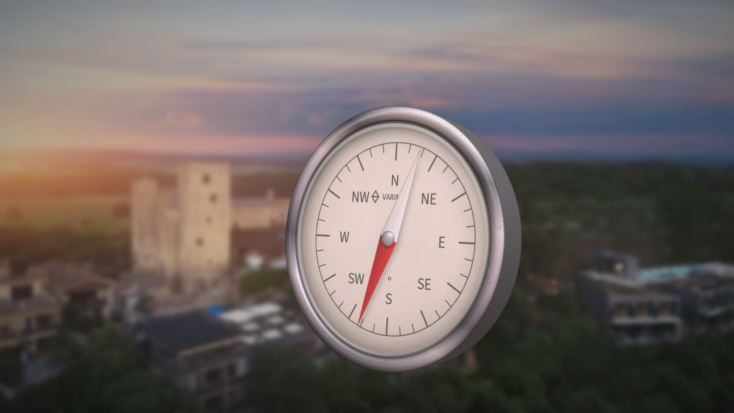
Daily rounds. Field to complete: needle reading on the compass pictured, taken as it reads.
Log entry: 200 °
